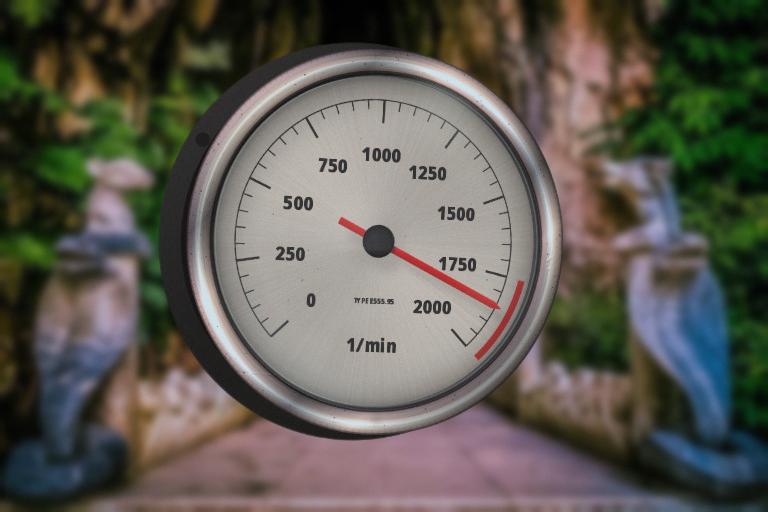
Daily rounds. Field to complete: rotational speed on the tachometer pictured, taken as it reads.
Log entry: 1850 rpm
